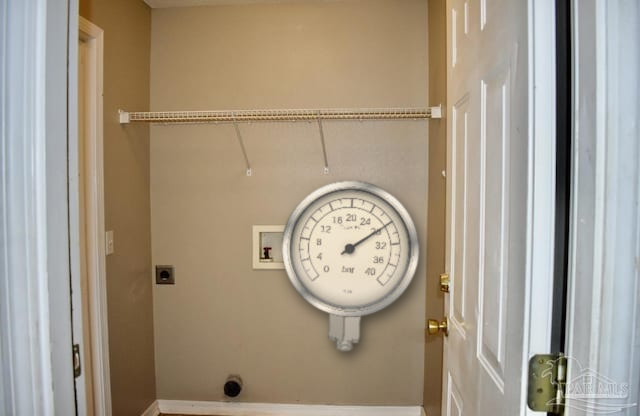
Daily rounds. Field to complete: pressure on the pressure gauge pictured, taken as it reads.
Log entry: 28 bar
